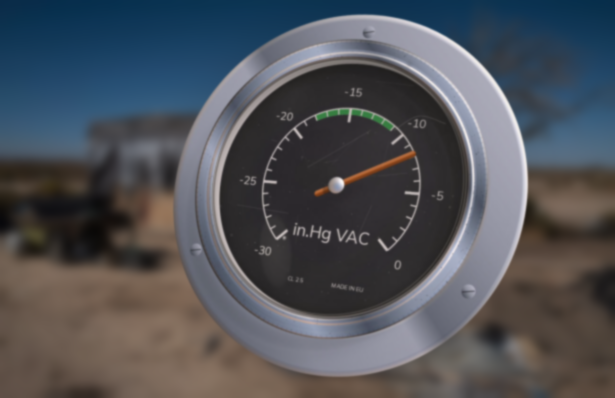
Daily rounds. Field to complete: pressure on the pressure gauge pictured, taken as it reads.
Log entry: -8 inHg
